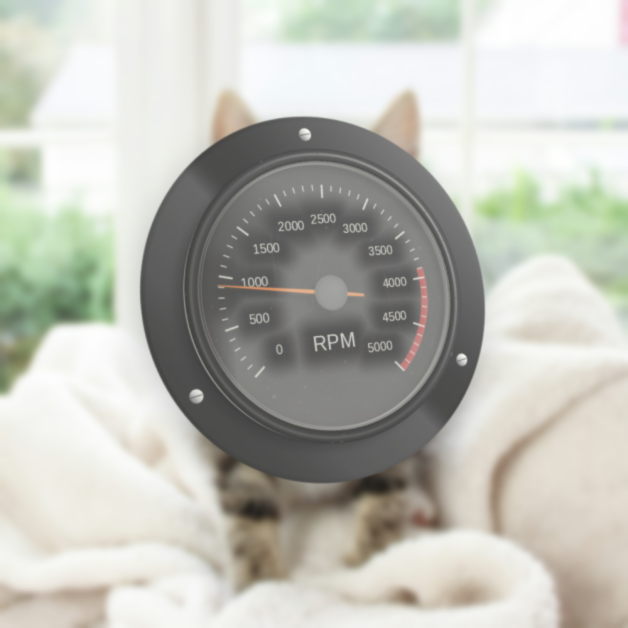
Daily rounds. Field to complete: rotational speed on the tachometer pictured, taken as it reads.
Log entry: 900 rpm
